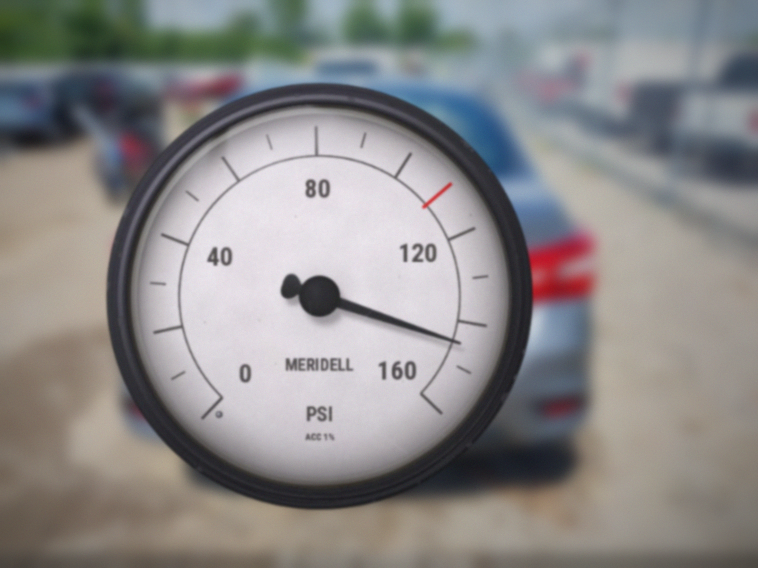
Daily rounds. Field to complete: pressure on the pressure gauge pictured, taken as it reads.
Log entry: 145 psi
